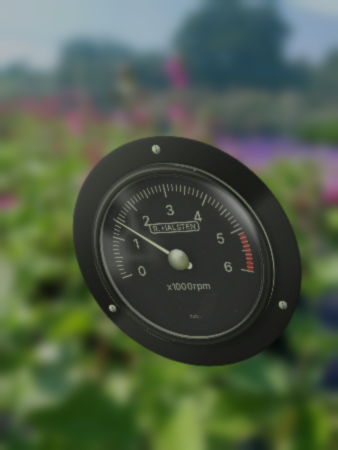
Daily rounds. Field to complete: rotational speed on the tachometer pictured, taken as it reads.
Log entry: 1500 rpm
